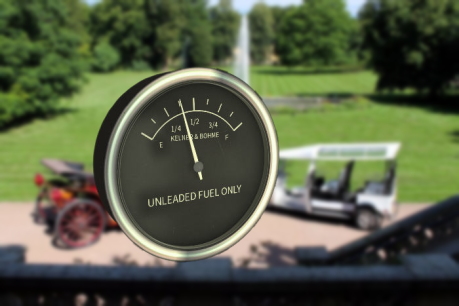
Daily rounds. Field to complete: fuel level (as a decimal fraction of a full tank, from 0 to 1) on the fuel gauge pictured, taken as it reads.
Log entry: 0.375
